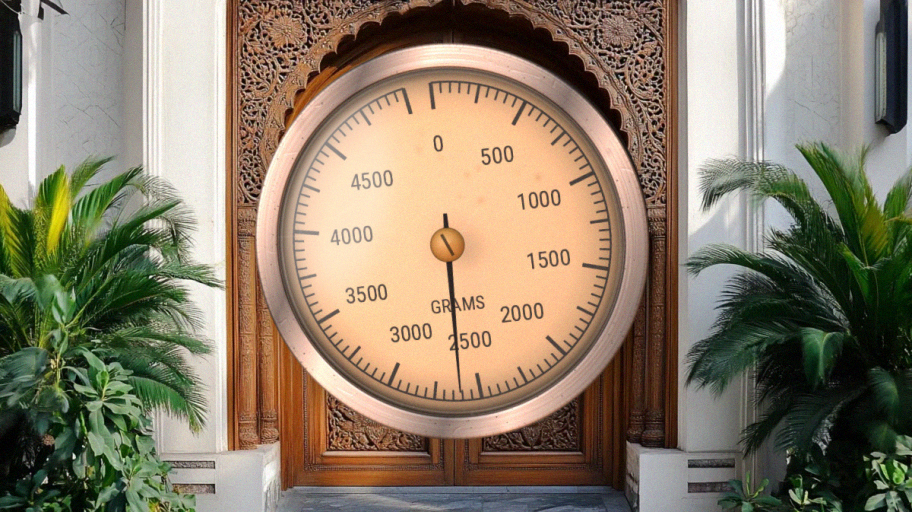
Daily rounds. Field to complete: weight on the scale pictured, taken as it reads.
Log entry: 2600 g
